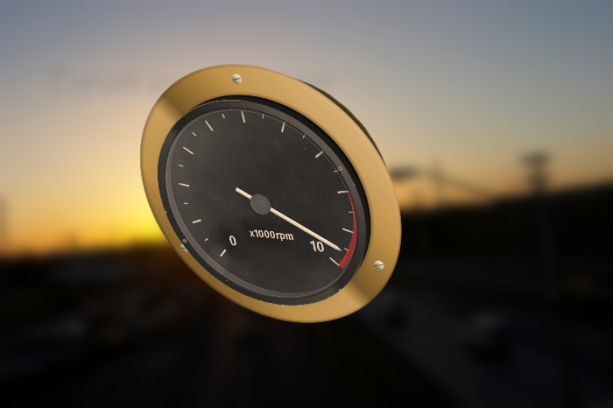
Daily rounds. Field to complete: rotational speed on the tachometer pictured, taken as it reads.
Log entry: 9500 rpm
